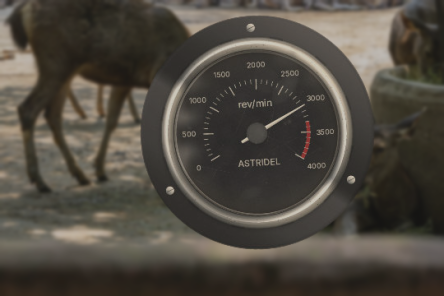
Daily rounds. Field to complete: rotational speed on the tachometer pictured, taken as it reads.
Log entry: 3000 rpm
